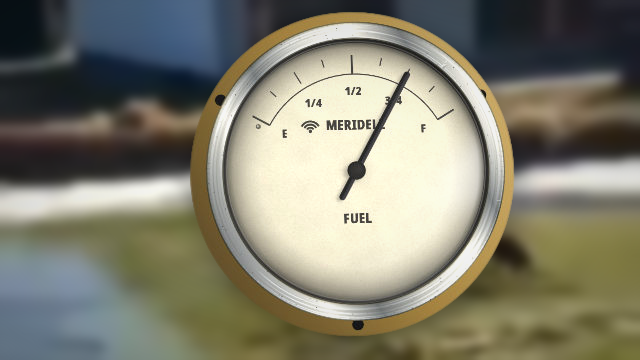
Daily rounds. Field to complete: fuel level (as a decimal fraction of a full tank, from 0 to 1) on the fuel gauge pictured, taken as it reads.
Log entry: 0.75
